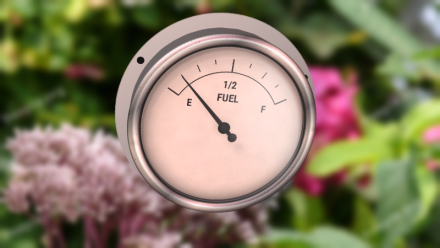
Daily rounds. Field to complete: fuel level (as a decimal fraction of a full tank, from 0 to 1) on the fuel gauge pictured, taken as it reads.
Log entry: 0.125
